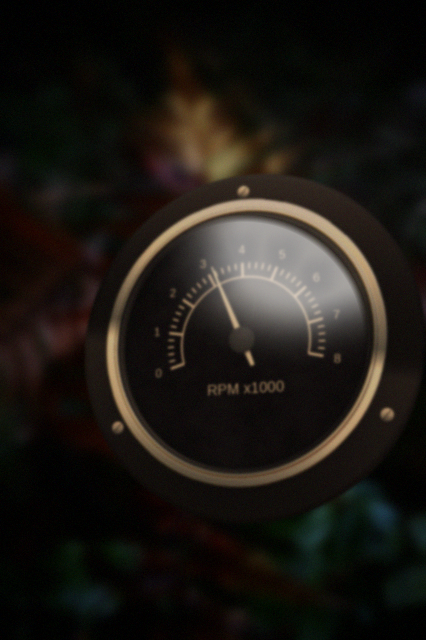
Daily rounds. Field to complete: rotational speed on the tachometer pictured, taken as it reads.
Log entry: 3200 rpm
